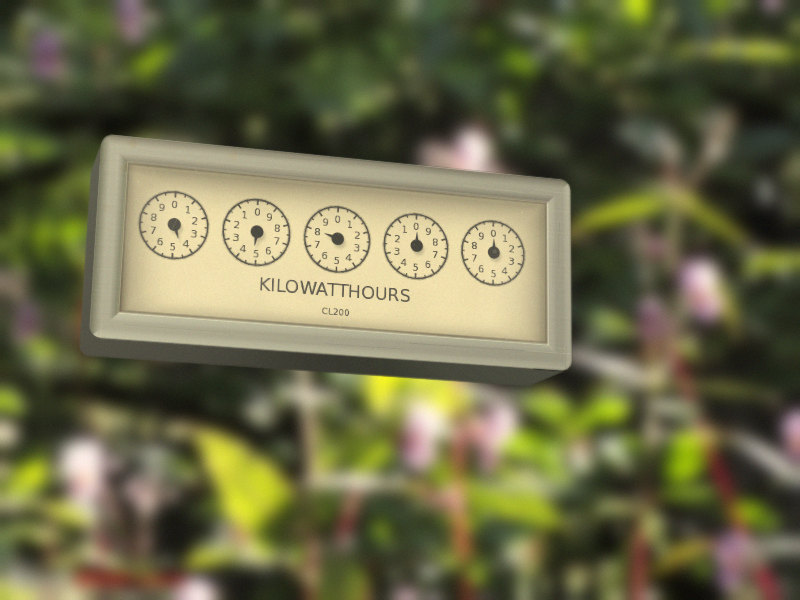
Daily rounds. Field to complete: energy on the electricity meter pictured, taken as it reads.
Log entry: 44800 kWh
